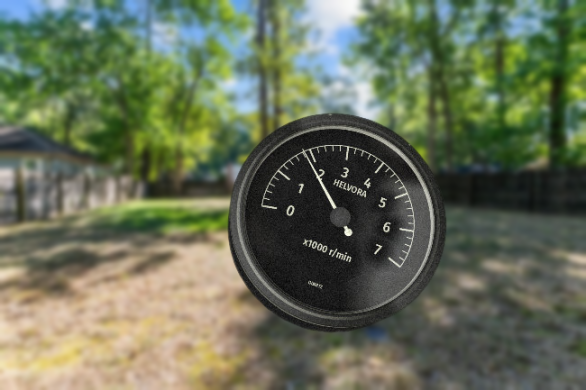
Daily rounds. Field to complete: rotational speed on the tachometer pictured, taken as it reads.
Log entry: 1800 rpm
